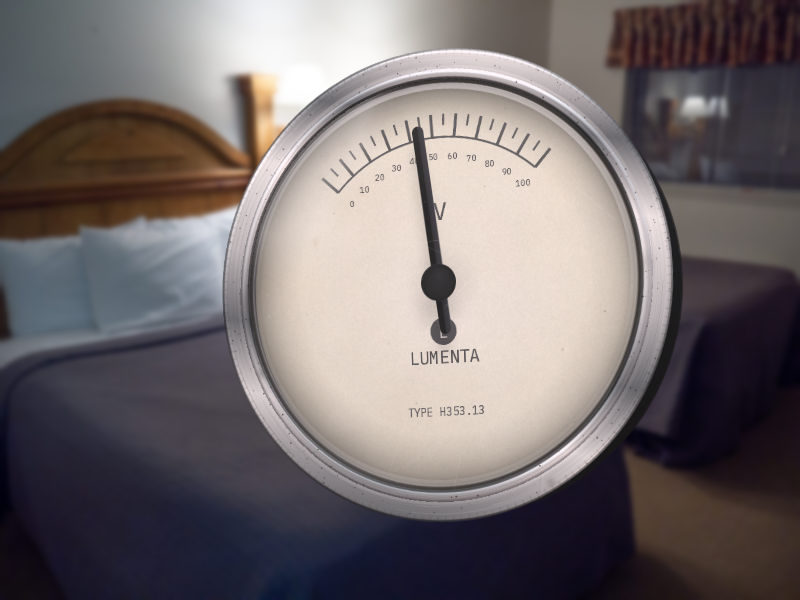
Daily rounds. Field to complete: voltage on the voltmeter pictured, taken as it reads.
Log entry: 45 V
